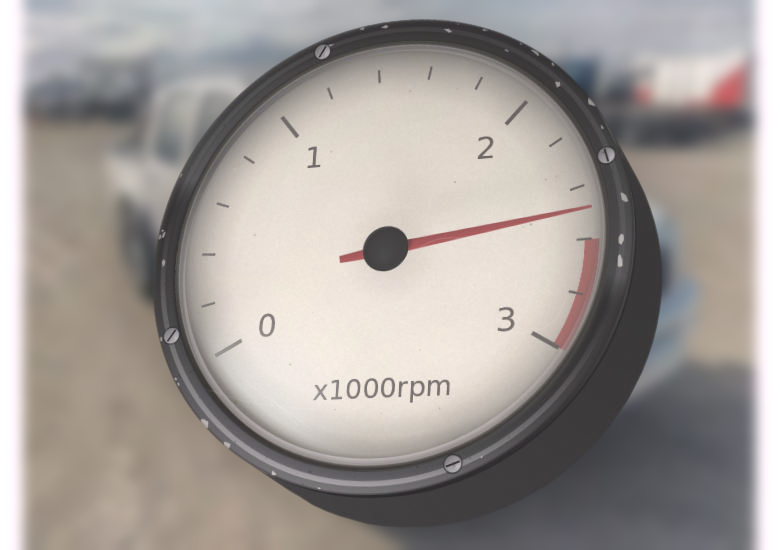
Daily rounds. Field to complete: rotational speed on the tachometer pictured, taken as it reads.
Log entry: 2500 rpm
